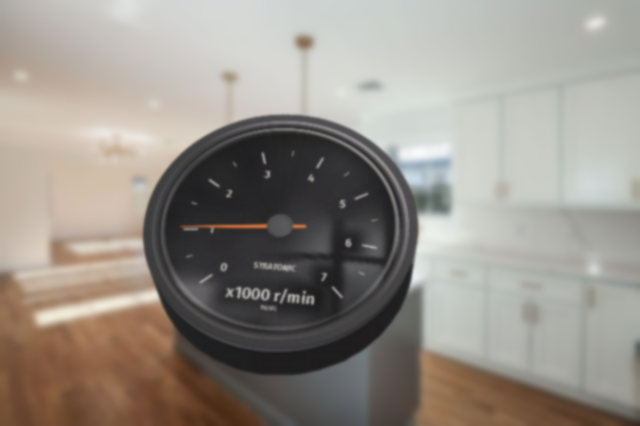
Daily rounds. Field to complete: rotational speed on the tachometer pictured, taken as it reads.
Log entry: 1000 rpm
